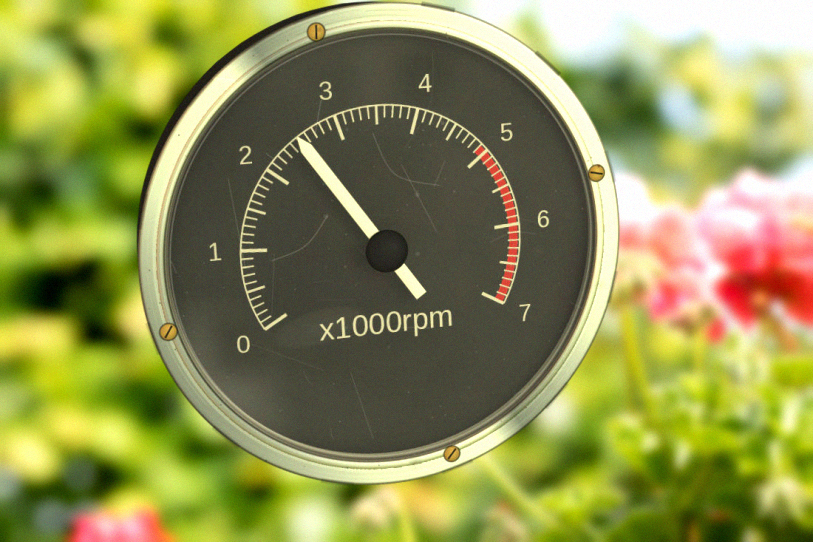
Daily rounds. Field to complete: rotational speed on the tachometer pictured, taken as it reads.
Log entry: 2500 rpm
